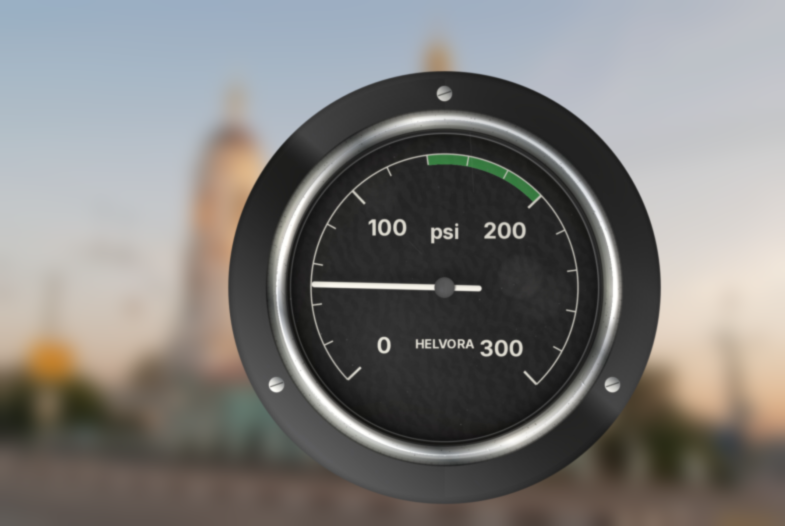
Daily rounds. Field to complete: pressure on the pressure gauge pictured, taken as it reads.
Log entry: 50 psi
